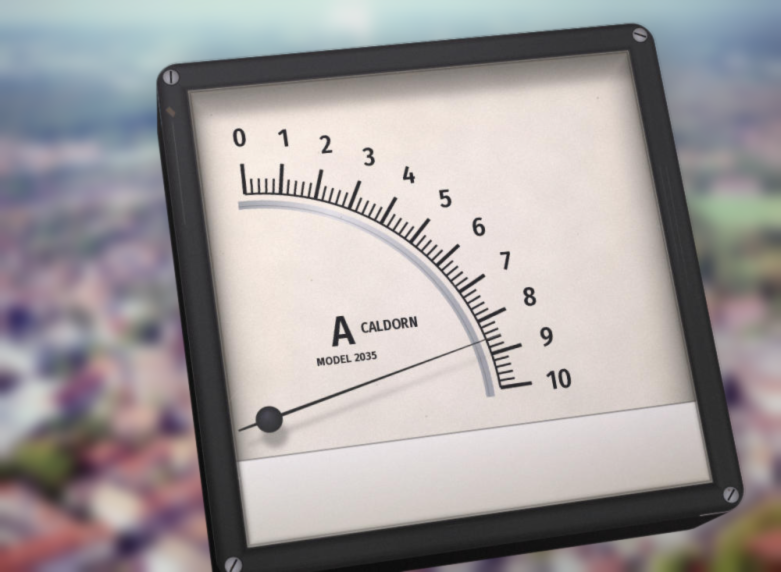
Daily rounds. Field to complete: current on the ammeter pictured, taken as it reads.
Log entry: 8.6 A
